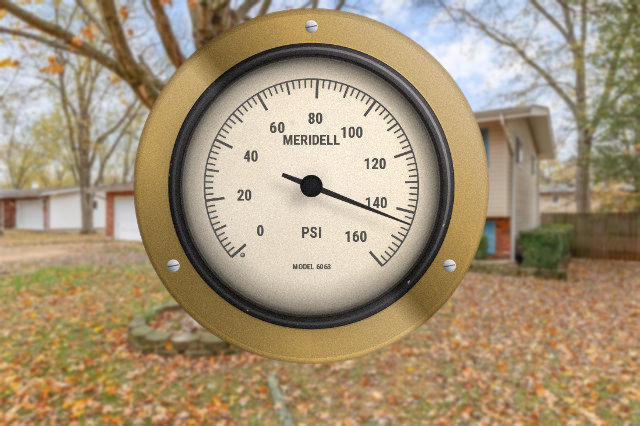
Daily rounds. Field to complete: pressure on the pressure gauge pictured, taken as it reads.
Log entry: 144 psi
